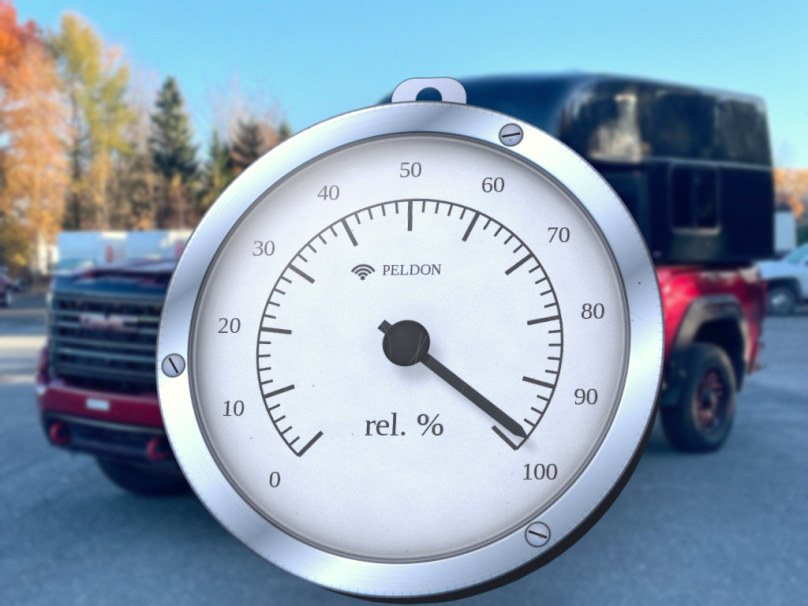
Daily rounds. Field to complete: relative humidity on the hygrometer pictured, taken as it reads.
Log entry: 98 %
